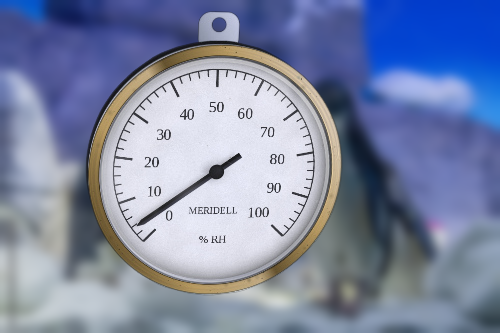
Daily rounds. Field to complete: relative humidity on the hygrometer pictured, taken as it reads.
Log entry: 4 %
